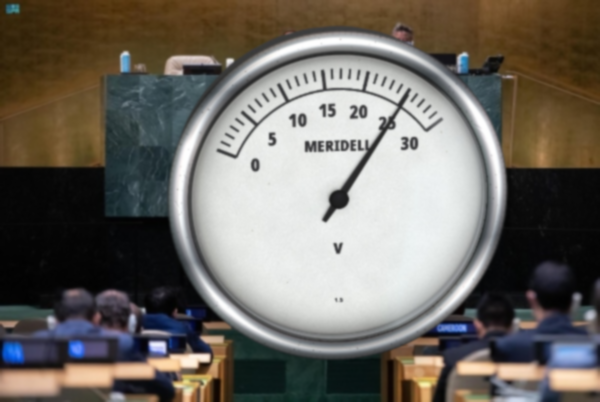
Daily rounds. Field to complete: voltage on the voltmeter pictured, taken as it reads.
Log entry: 25 V
